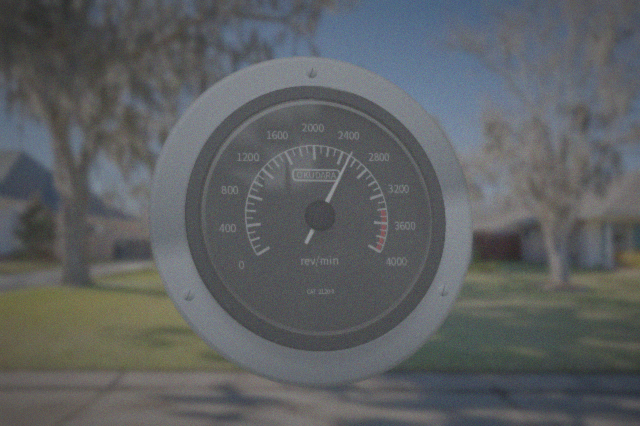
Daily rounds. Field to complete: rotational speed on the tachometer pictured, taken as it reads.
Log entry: 2500 rpm
